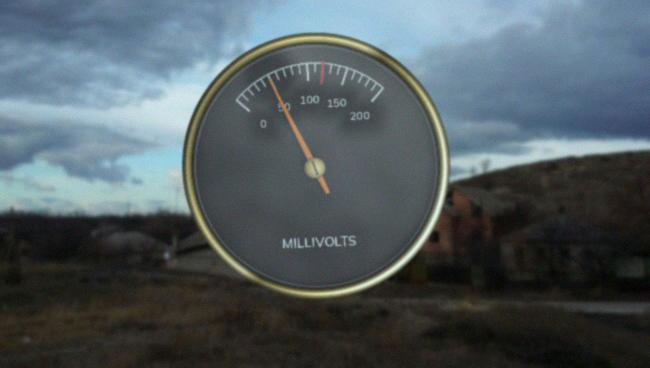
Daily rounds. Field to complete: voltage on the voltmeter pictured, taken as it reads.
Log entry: 50 mV
